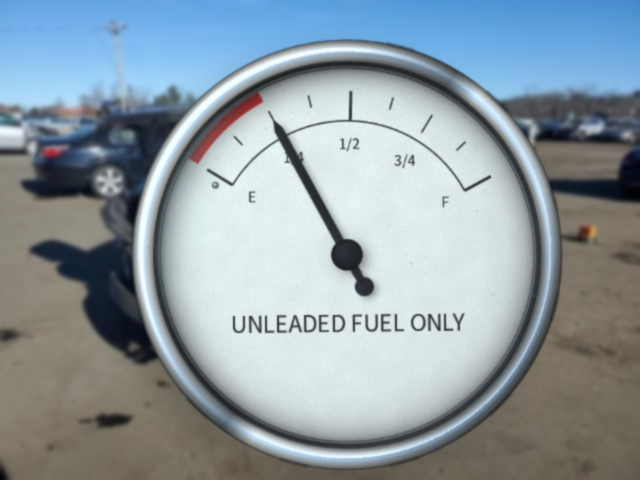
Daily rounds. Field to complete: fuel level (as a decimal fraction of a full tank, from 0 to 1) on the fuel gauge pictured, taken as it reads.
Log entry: 0.25
